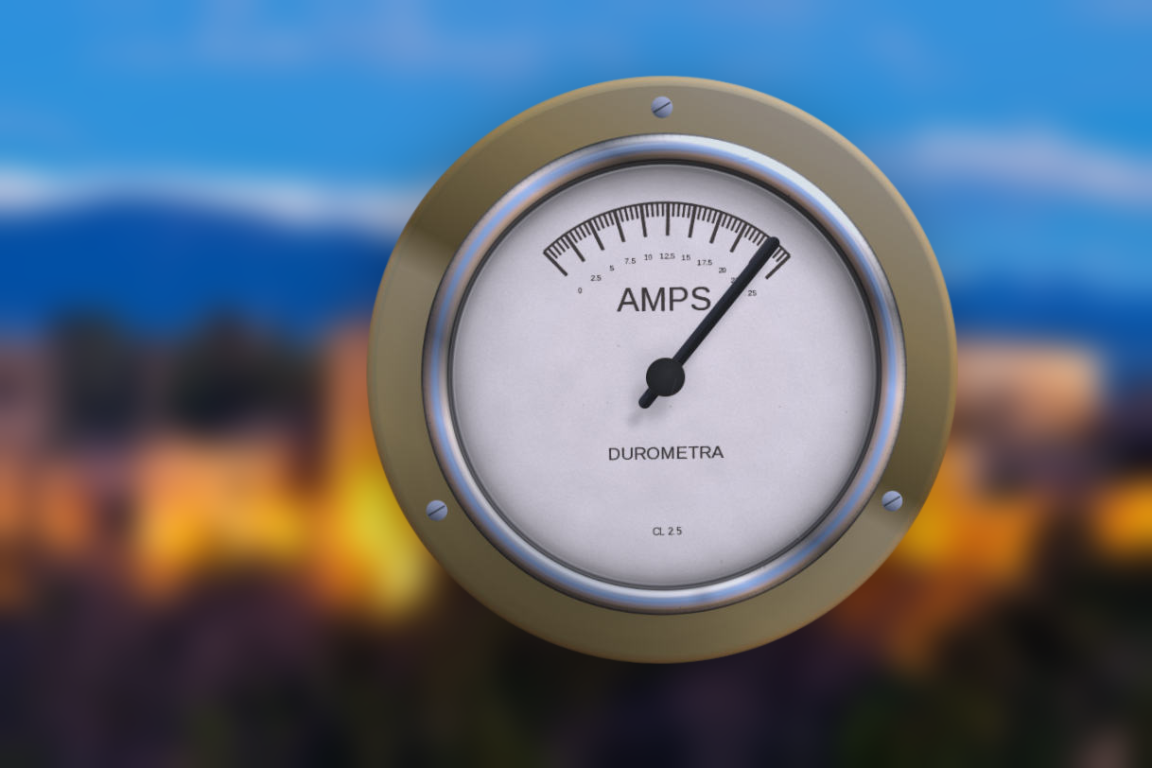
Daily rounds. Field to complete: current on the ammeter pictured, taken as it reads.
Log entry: 23 A
